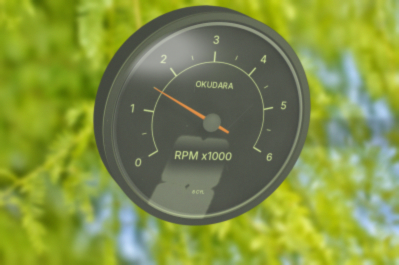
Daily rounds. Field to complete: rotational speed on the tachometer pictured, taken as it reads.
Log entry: 1500 rpm
